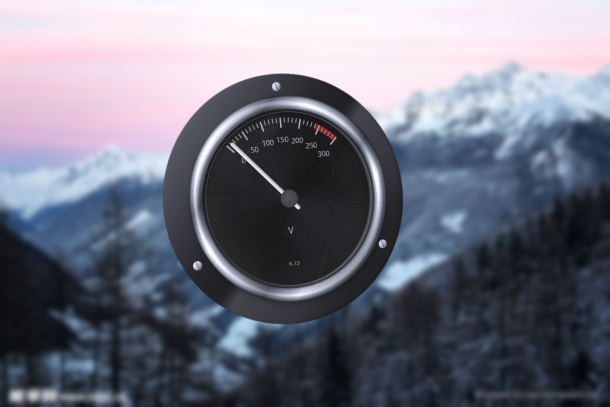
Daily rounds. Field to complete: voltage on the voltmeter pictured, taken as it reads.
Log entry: 10 V
